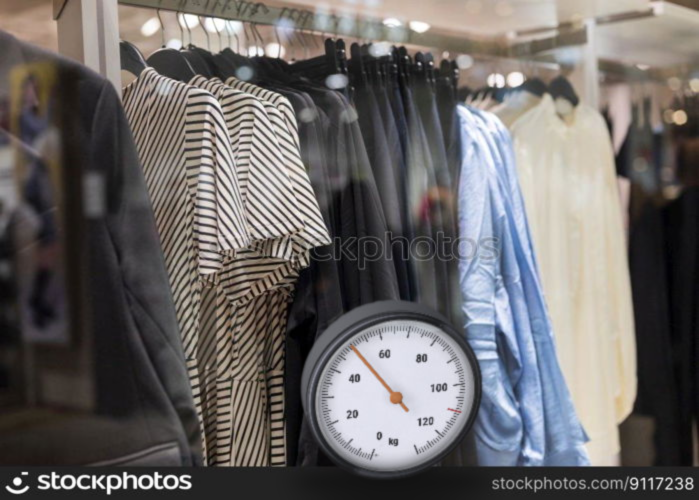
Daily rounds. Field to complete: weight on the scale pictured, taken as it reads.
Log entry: 50 kg
